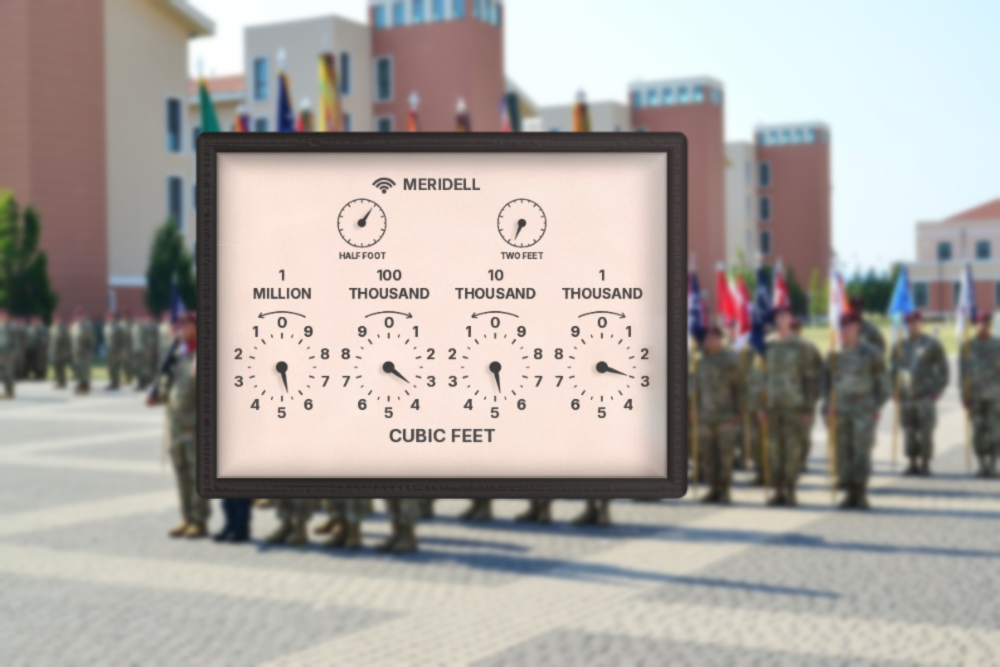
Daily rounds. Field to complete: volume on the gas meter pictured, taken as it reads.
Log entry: 535300 ft³
